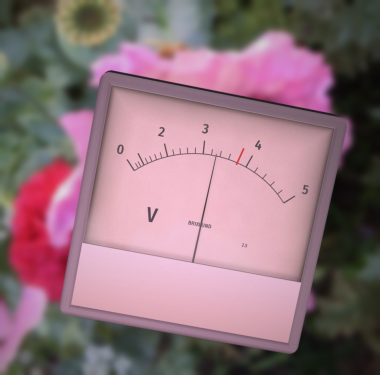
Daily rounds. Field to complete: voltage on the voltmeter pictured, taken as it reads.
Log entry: 3.3 V
